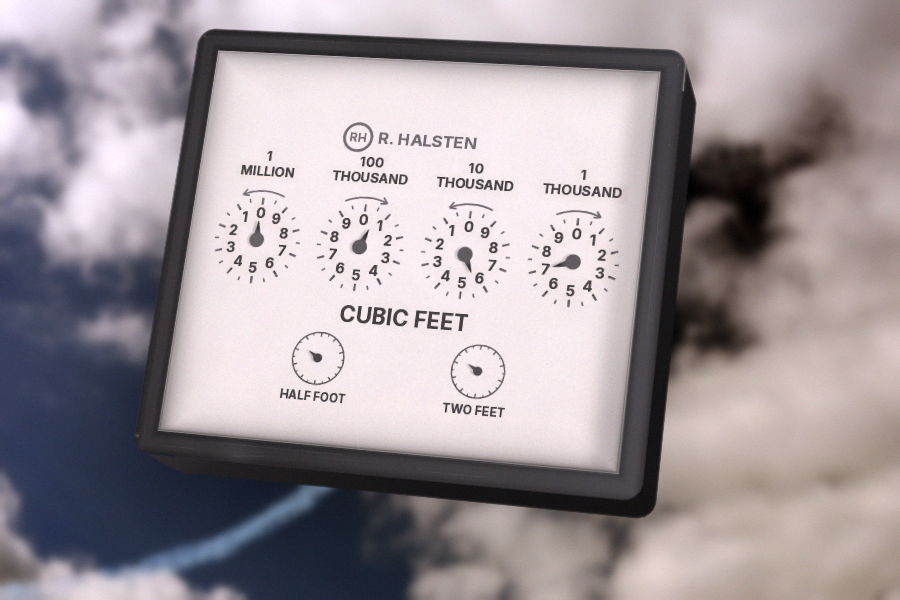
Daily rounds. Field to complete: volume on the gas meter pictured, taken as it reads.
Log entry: 5700 ft³
